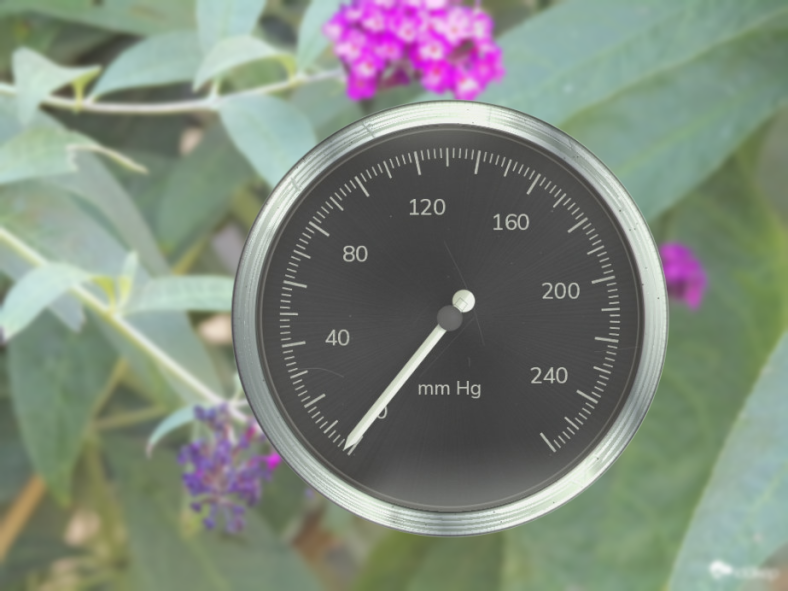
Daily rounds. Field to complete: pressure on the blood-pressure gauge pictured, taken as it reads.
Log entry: 2 mmHg
